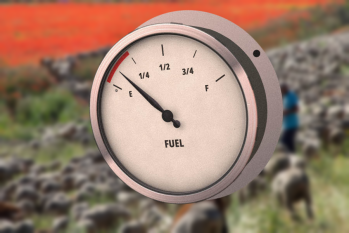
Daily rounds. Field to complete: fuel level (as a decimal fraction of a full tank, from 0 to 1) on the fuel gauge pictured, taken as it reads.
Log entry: 0.125
